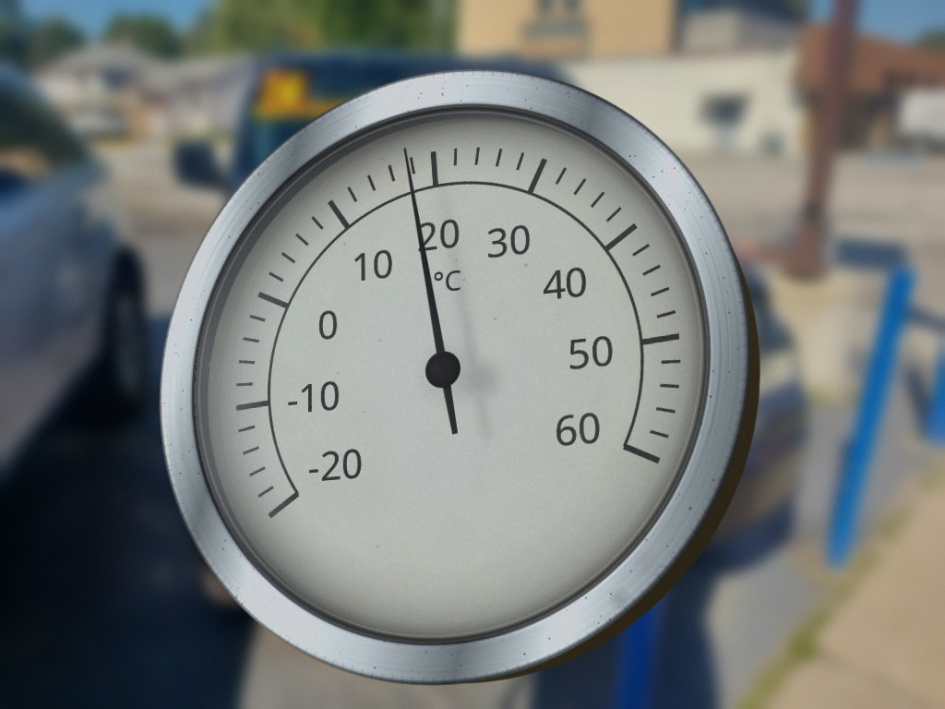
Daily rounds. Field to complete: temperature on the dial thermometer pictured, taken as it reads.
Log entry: 18 °C
